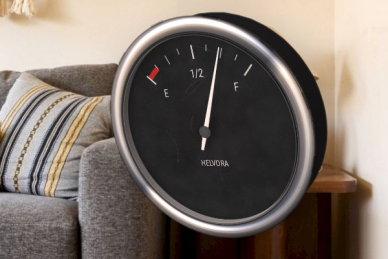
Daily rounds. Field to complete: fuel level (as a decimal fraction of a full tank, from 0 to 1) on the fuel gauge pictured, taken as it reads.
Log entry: 0.75
